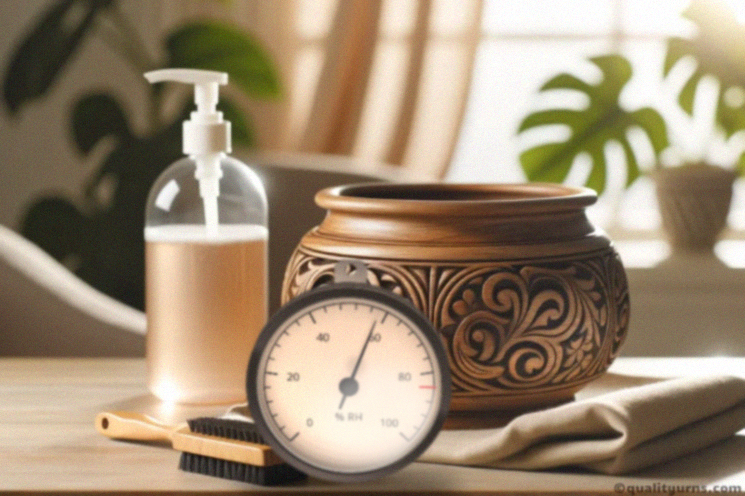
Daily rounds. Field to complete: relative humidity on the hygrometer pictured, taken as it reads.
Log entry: 58 %
